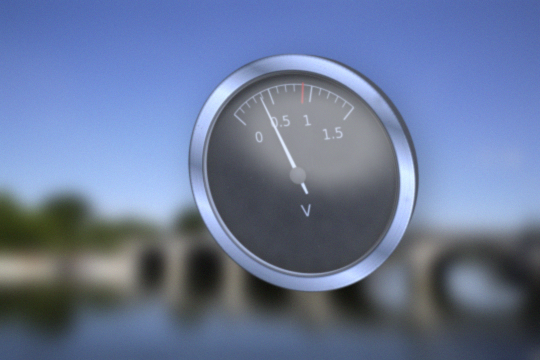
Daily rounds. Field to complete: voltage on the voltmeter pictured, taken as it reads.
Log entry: 0.4 V
